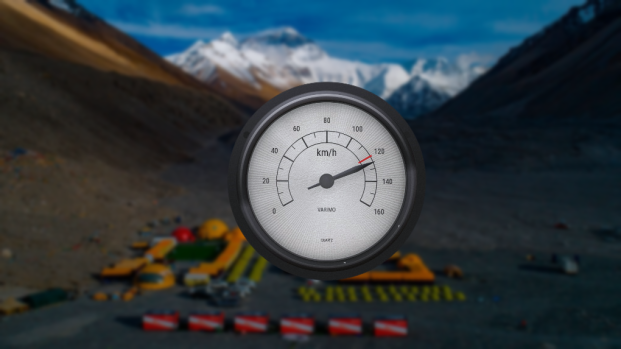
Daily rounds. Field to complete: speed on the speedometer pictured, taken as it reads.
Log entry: 125 km/h
